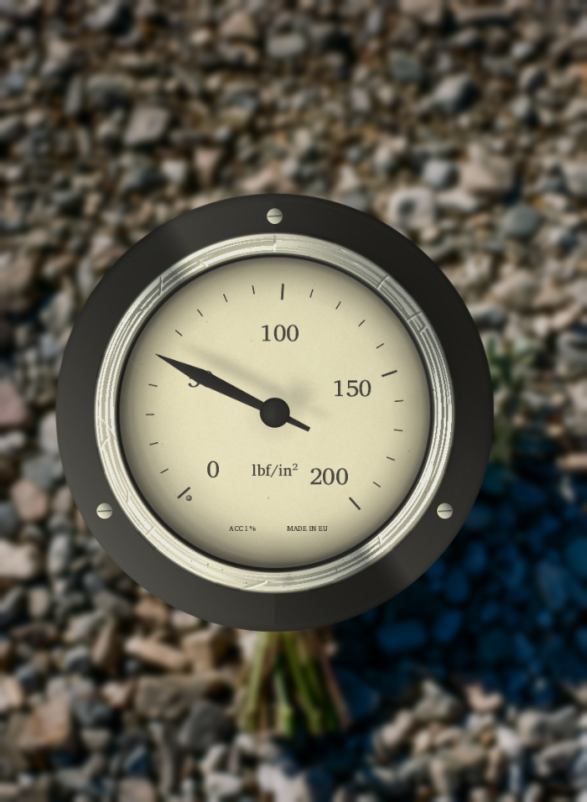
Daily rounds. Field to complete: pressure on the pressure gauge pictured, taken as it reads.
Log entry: 50 psi
